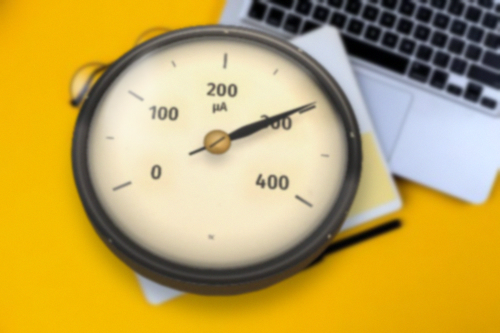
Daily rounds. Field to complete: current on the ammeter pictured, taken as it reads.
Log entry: 300 µA
